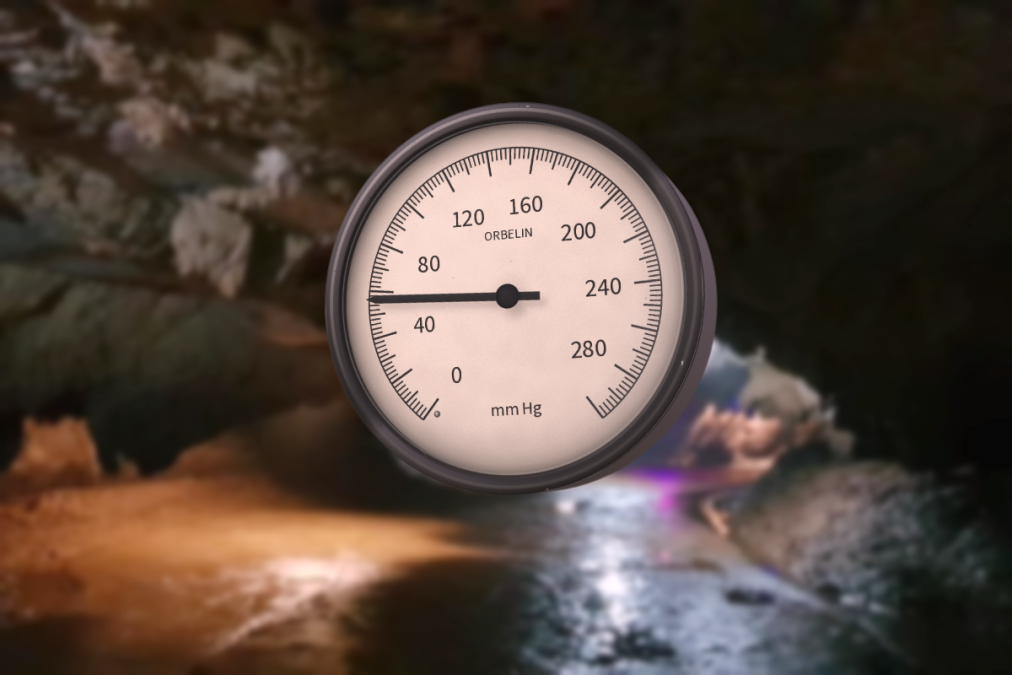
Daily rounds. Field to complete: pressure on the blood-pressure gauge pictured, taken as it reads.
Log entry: 56 mmHg
